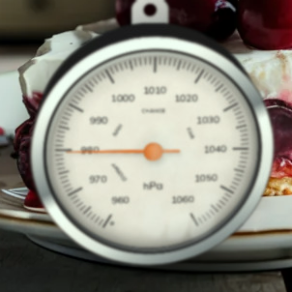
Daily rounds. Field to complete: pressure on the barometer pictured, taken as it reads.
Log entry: 980 hPa
